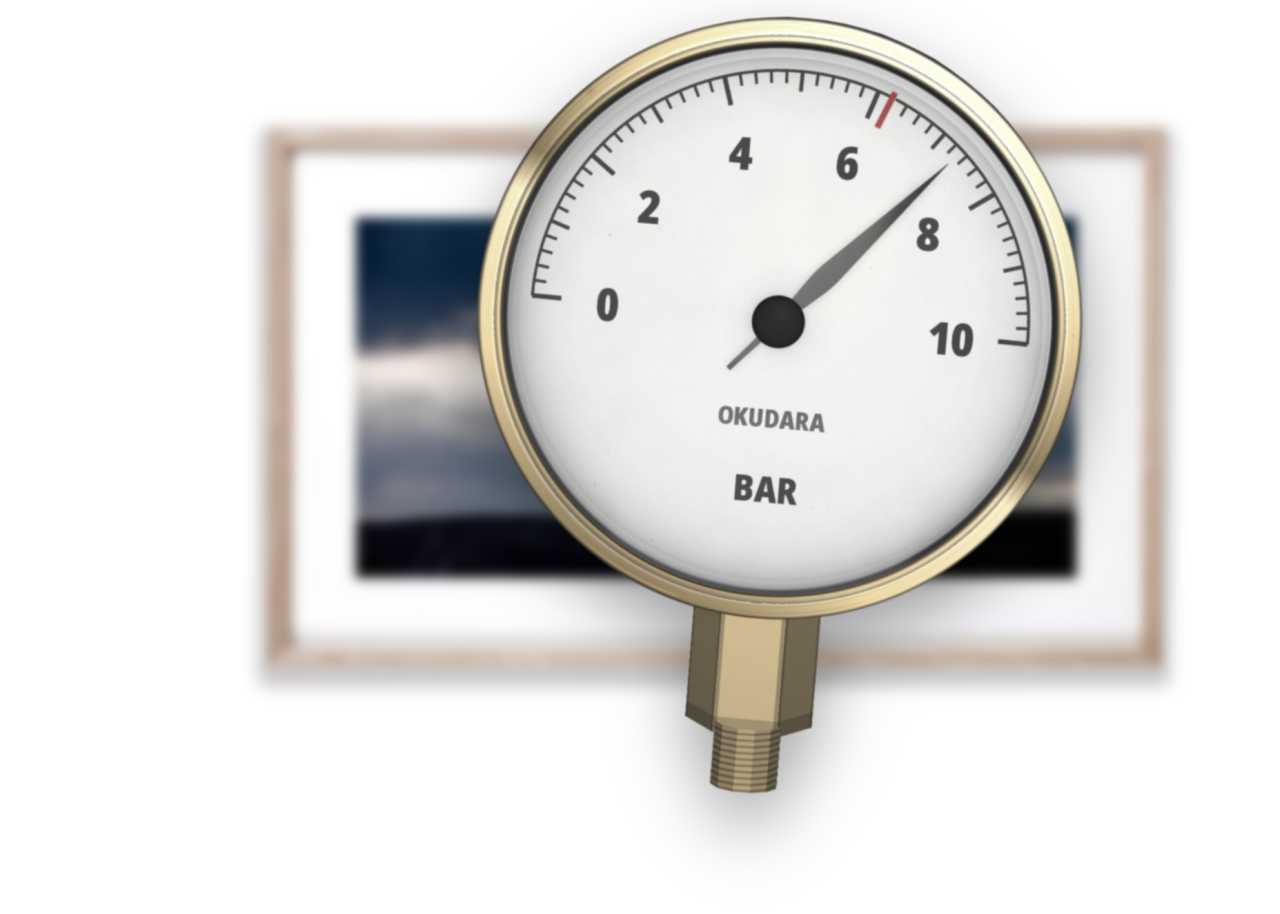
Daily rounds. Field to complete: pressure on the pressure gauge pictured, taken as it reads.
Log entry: 7.3 bar
